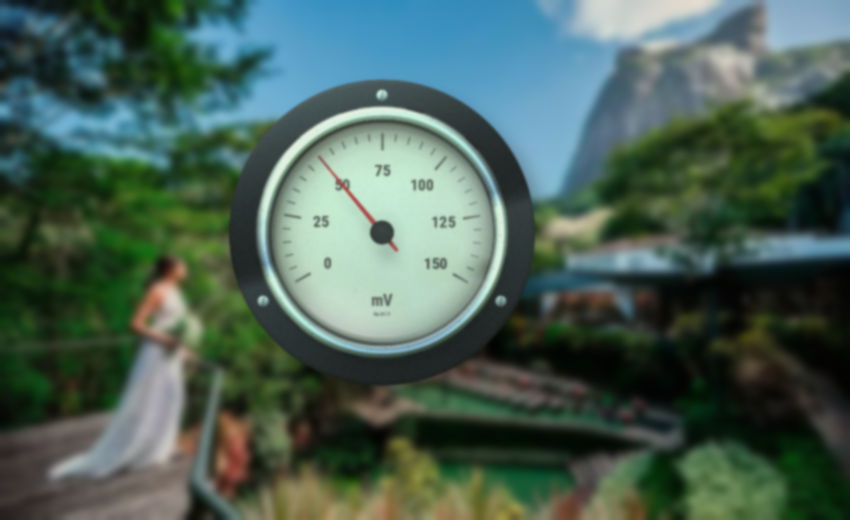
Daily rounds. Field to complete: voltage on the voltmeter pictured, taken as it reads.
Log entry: 50 mV
